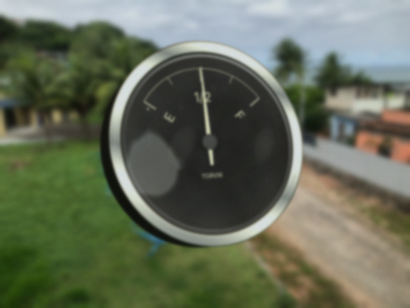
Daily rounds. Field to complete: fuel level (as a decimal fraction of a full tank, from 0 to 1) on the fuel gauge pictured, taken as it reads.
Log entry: 0.5
